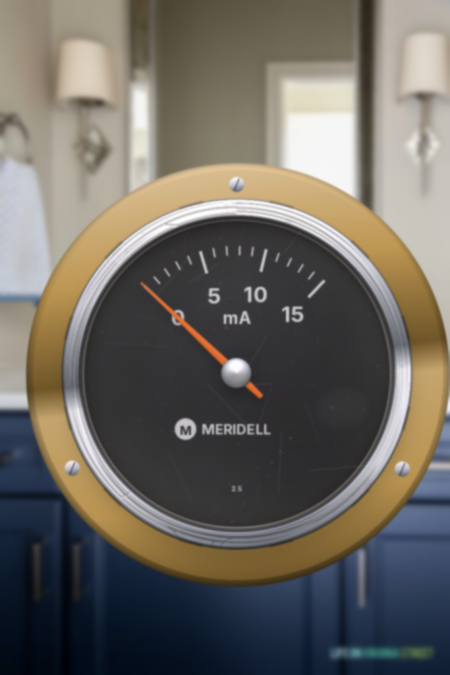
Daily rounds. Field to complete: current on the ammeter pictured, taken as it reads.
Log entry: 0 mA
